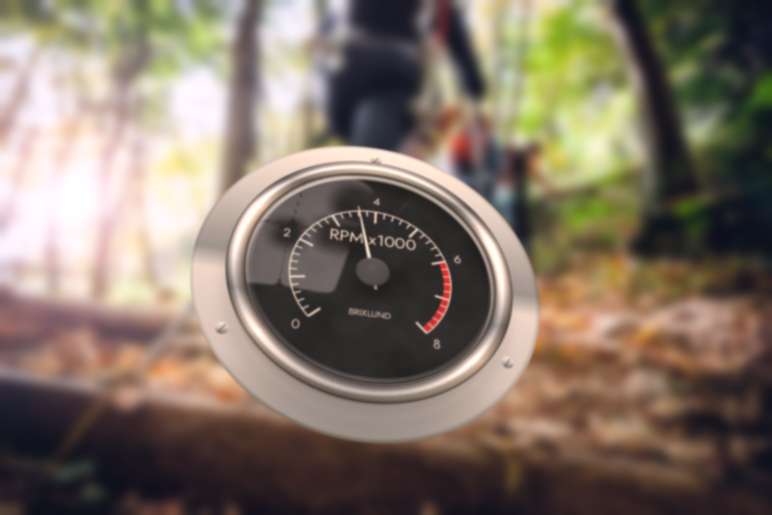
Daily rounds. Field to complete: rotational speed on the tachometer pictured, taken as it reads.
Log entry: 3600 rpm
